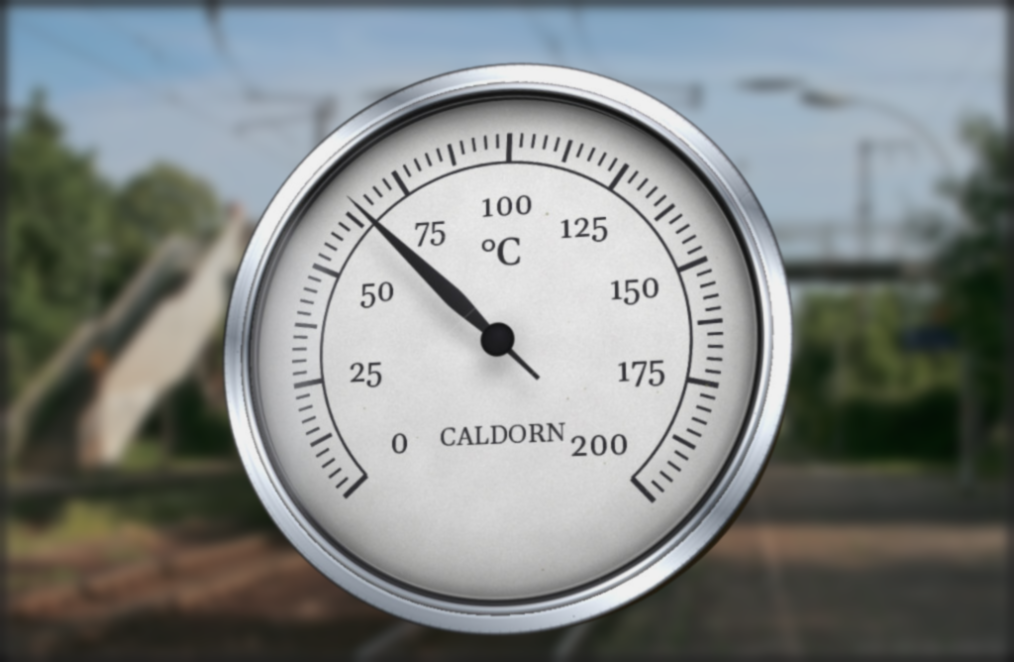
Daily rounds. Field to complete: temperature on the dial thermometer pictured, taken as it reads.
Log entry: 65 °C
